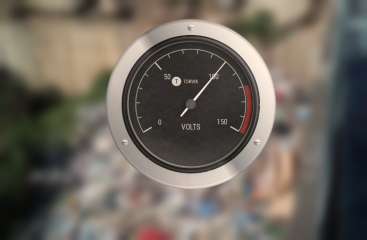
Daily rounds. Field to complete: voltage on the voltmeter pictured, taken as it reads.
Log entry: 100 V
